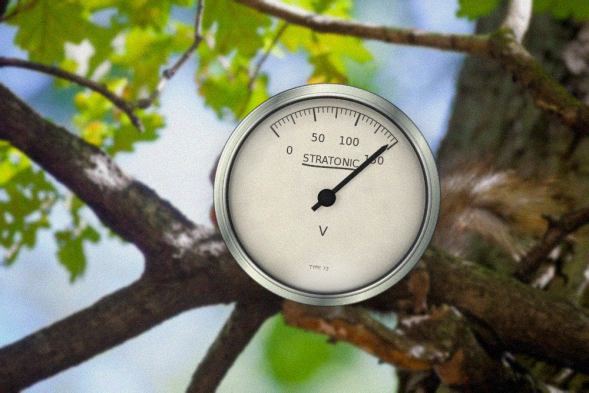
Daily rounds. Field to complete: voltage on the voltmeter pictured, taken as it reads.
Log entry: 145 V
